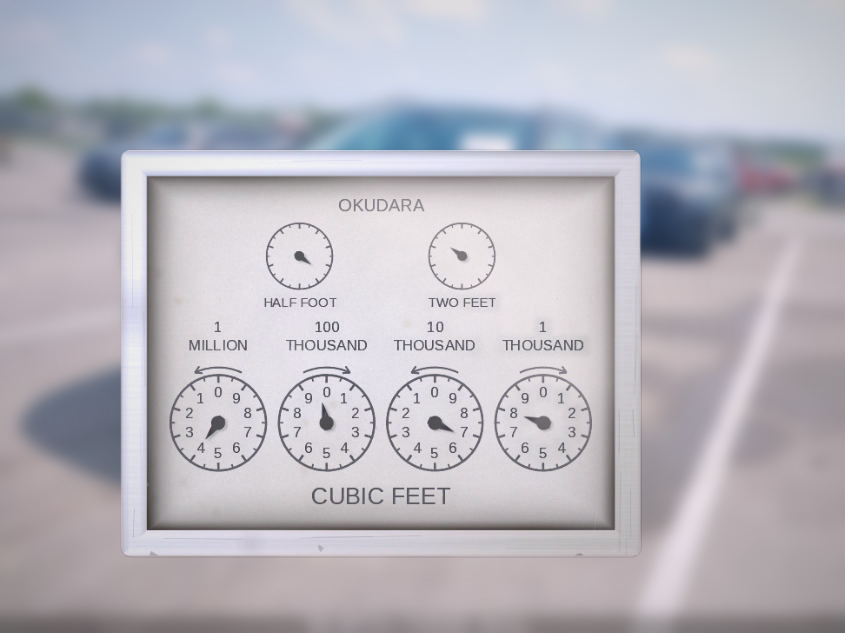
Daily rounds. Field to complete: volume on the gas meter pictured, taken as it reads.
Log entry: 396800 ft³
